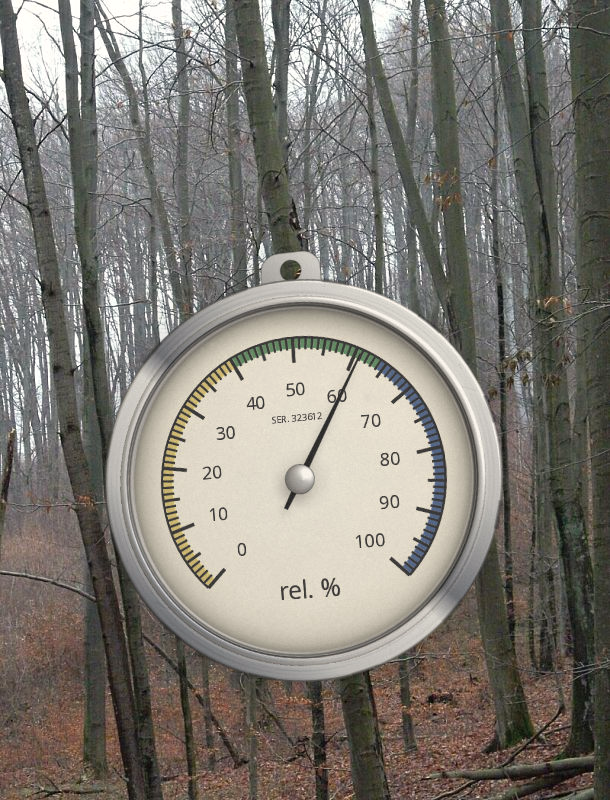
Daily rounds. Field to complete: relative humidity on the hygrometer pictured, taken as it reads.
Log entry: 61 %
